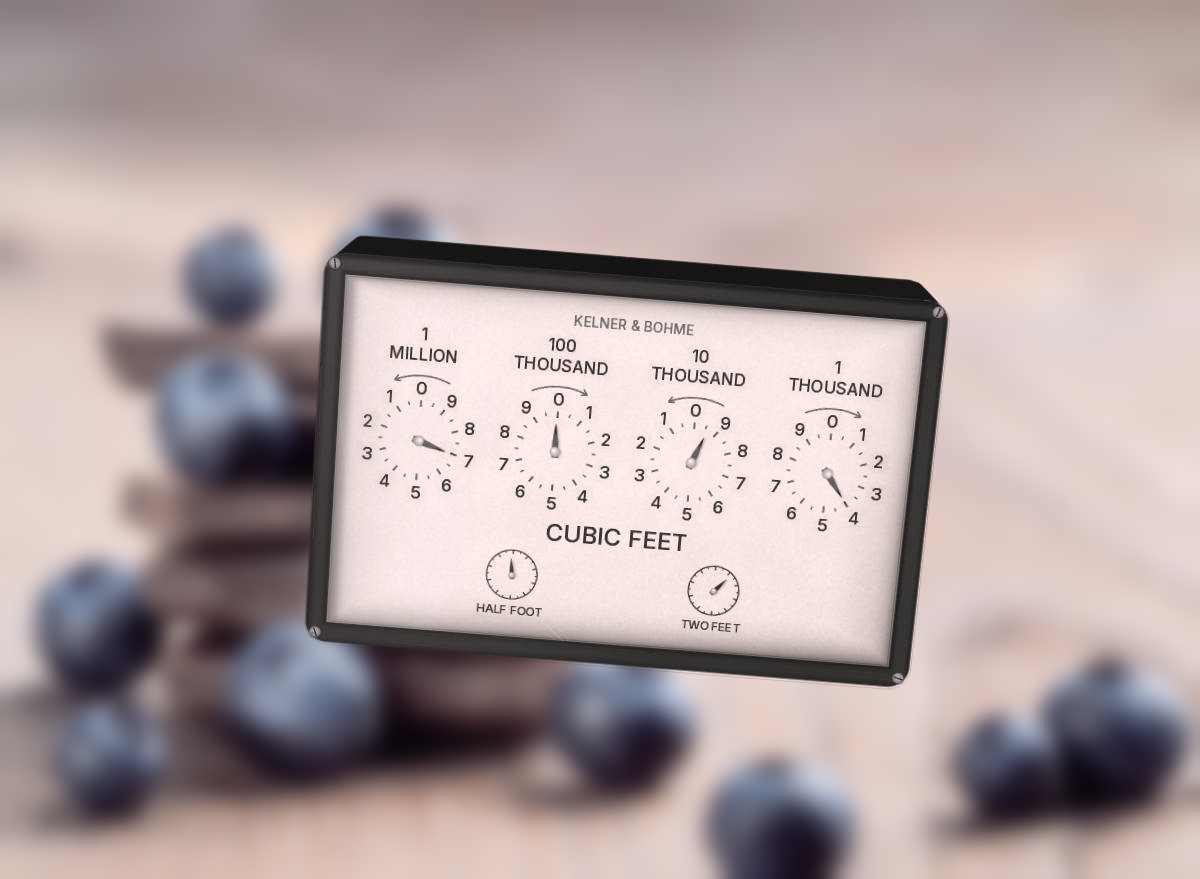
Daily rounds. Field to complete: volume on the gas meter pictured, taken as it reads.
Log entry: 699400 ft³
